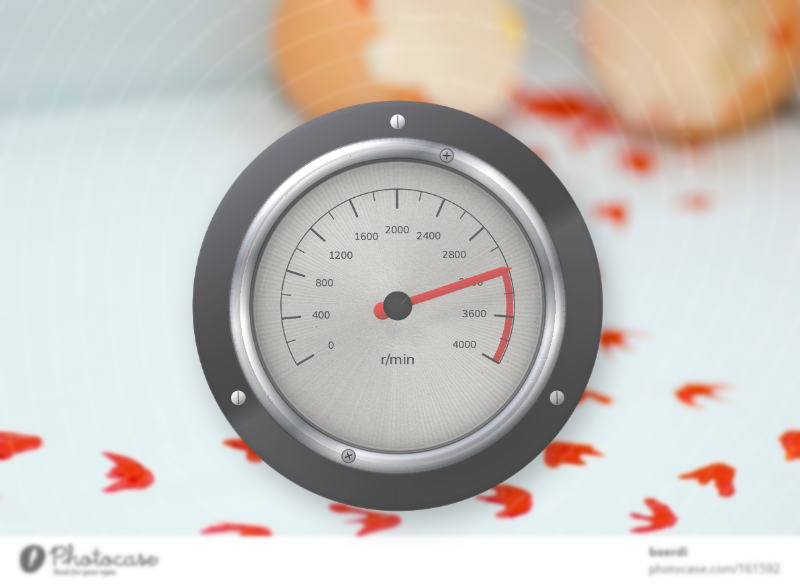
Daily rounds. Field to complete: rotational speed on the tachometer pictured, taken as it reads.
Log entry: 3200 rpm
